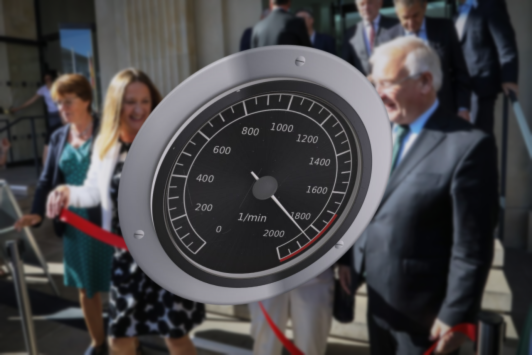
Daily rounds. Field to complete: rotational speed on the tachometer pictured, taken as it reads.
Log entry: 1850 rpm
